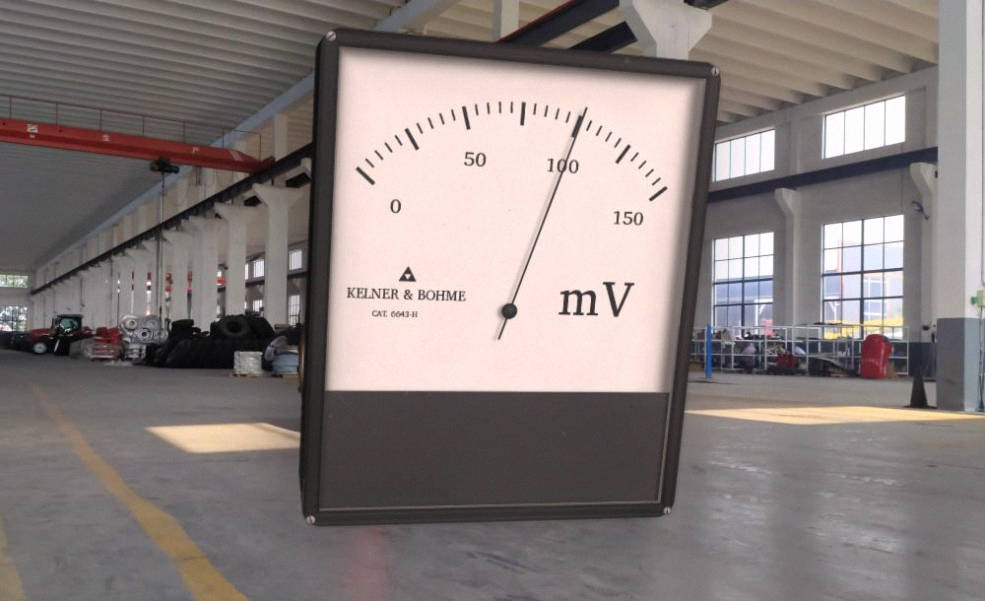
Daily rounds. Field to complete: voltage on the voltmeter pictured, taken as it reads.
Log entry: 100 mV
